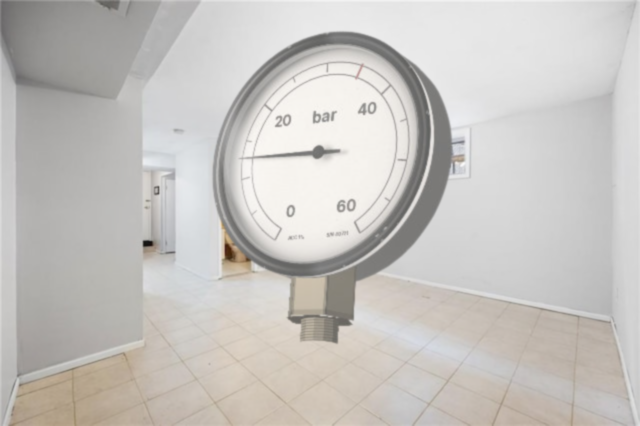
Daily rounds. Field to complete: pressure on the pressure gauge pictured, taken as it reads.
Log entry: 12.5 bar
